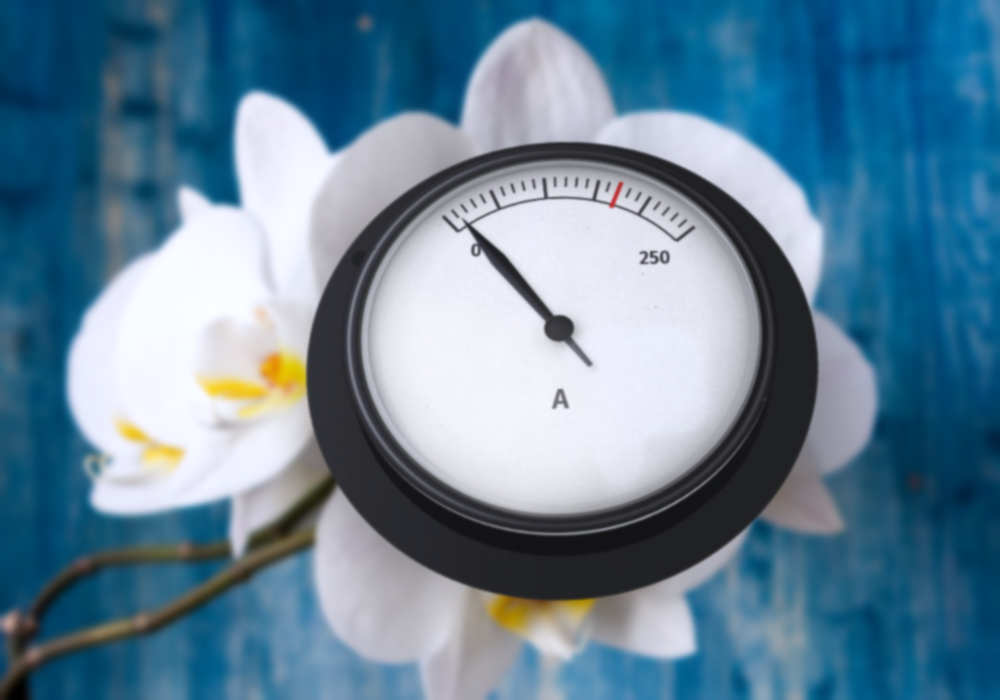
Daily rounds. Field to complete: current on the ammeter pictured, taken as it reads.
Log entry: 10 A
